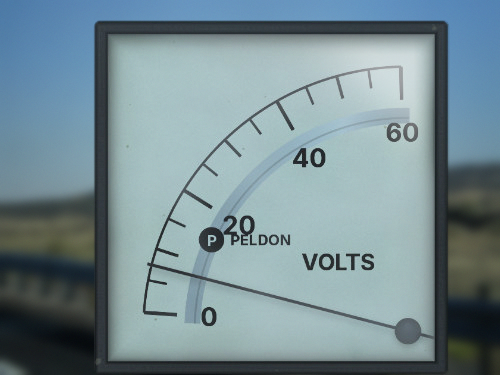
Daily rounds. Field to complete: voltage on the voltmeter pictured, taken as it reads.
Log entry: 7.5 V
